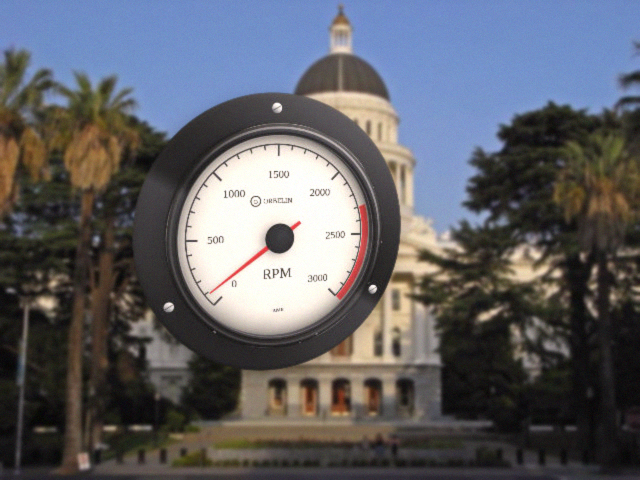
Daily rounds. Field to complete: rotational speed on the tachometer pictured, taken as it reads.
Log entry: 100 rpm
